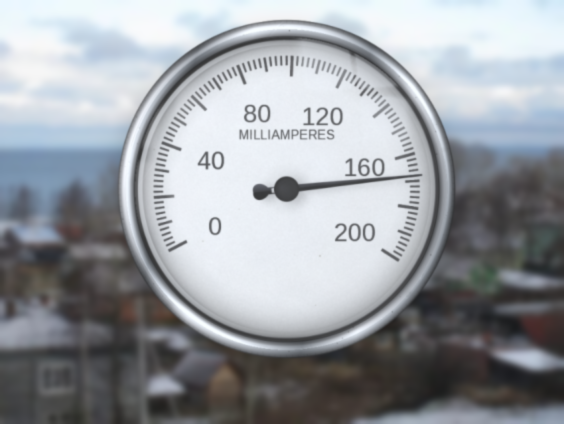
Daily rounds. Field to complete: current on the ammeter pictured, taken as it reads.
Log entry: 168 mA
